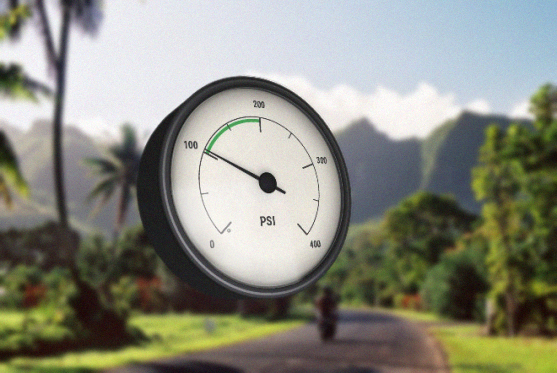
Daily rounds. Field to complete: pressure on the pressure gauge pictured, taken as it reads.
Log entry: 100 psi
